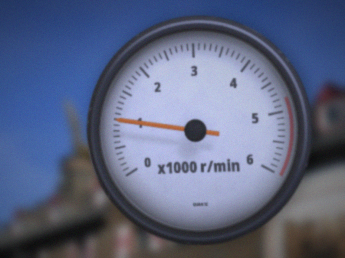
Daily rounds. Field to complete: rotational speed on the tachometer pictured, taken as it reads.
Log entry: 1000 rpm
